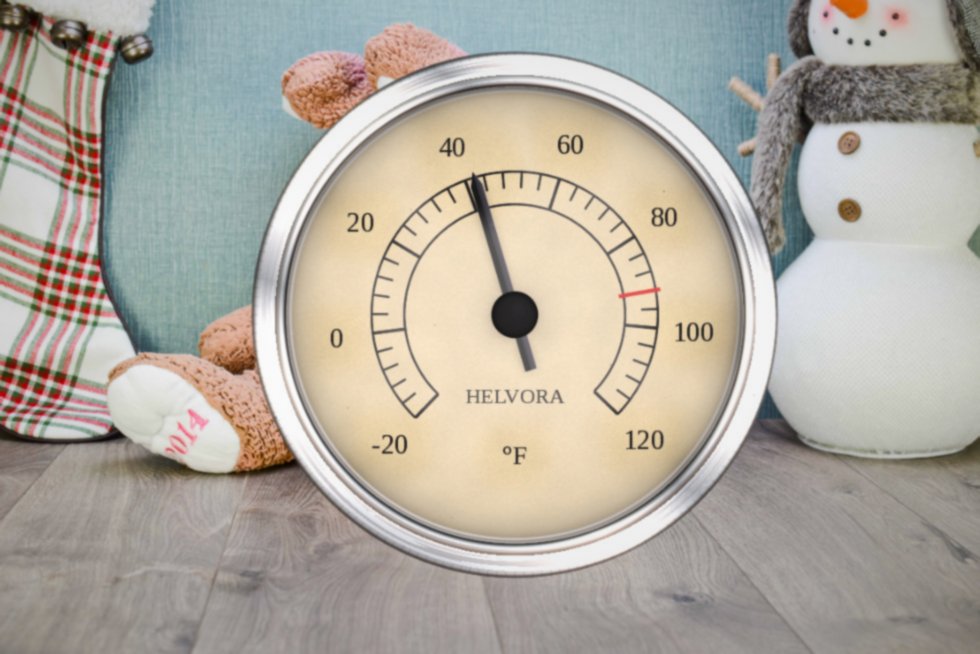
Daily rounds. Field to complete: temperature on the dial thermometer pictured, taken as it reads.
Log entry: 42 °F
